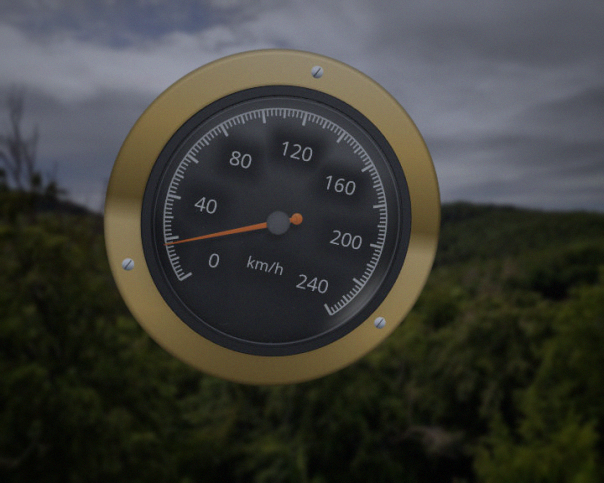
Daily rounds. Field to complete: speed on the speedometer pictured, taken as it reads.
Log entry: 18 km/h
